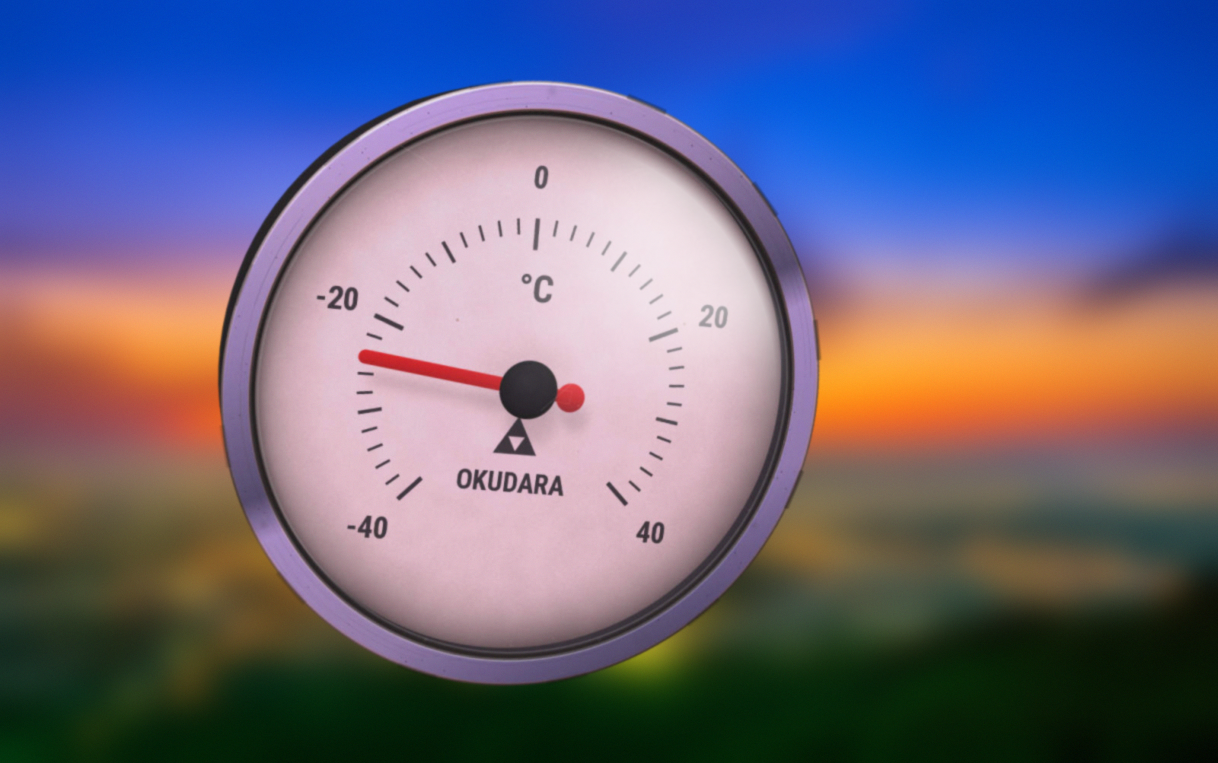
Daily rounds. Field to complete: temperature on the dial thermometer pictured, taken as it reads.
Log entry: -24 °C
